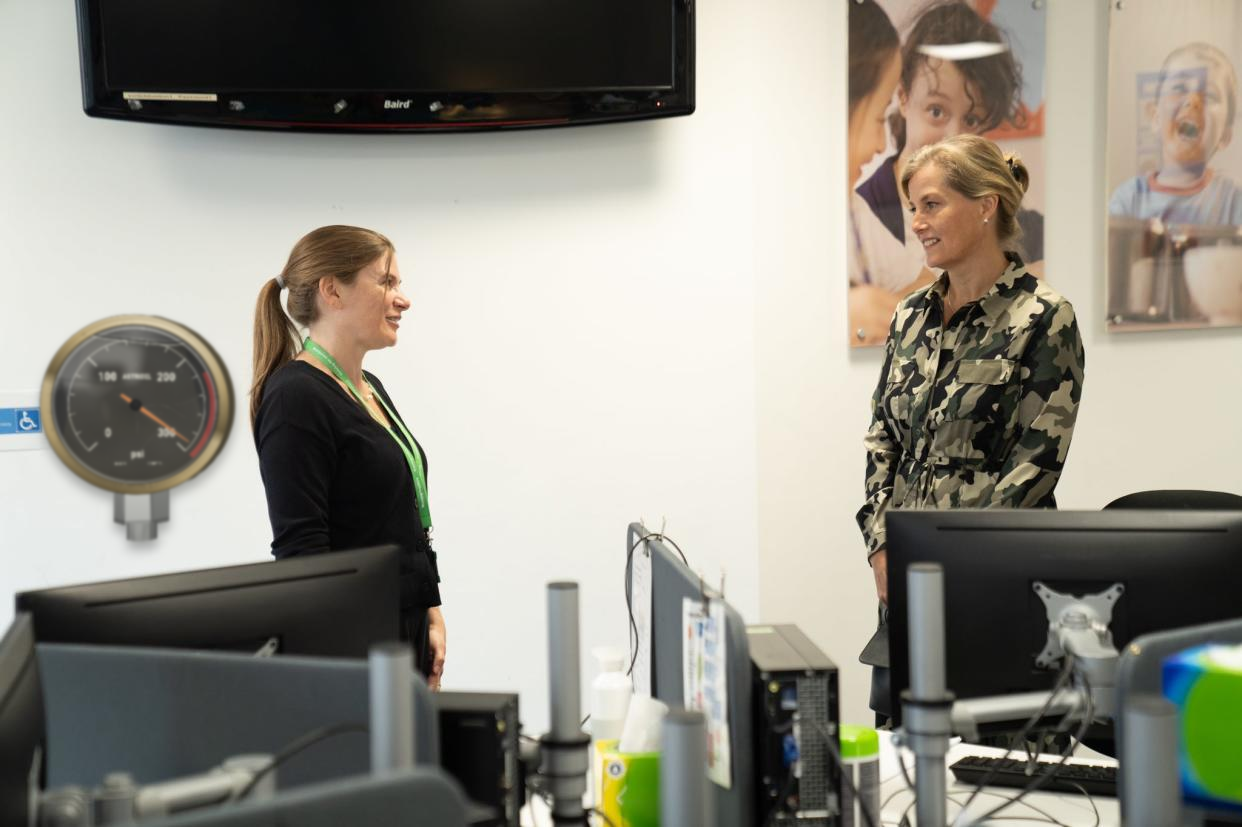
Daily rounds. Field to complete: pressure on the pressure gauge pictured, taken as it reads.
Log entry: 290 psi
